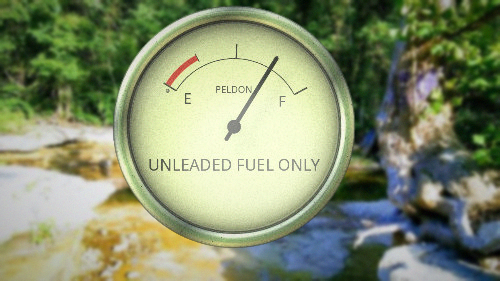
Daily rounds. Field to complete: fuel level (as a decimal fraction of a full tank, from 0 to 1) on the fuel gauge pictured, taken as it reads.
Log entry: 0.75
